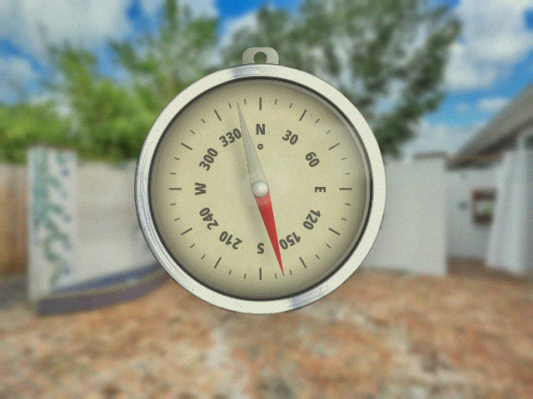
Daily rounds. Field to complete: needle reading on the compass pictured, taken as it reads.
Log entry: 165 °
